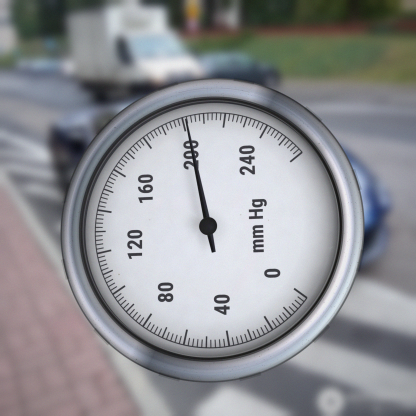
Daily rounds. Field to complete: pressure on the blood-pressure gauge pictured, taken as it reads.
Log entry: 202 mmHg
